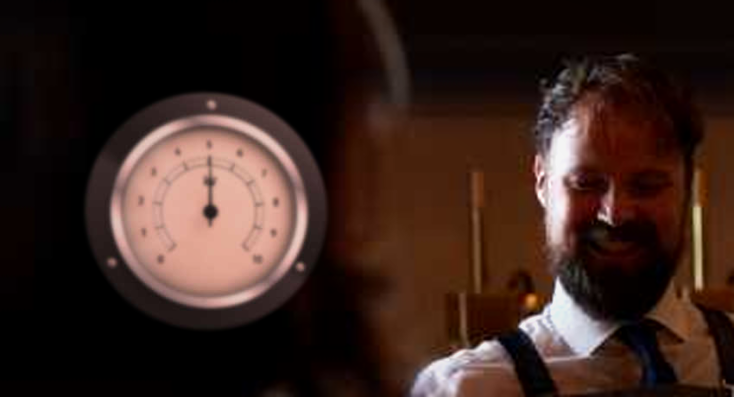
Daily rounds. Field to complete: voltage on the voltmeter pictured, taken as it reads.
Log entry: 5 kV
